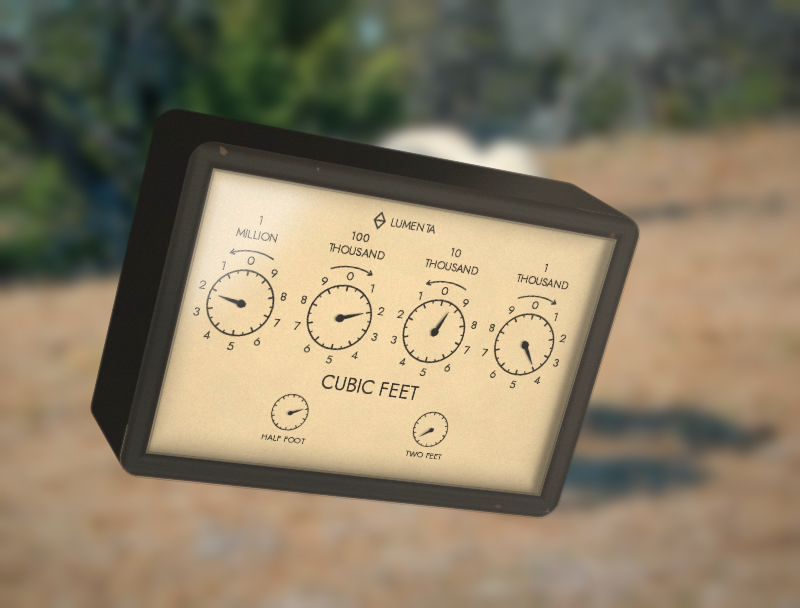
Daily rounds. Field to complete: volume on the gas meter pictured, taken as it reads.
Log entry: 219400 ft³
